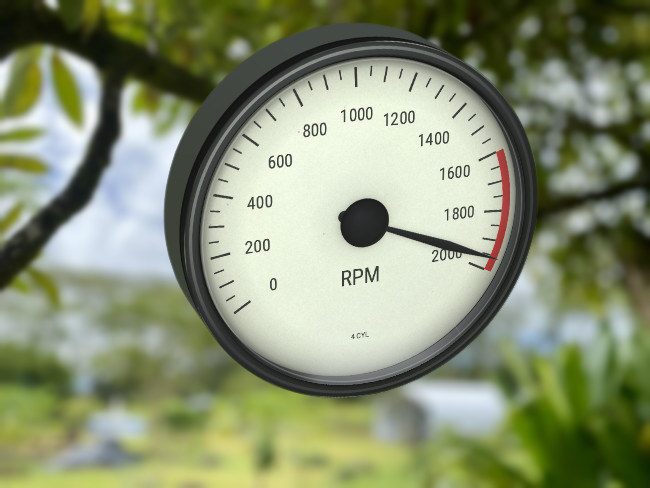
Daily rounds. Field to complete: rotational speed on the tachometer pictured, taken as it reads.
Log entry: 1950 rpm
